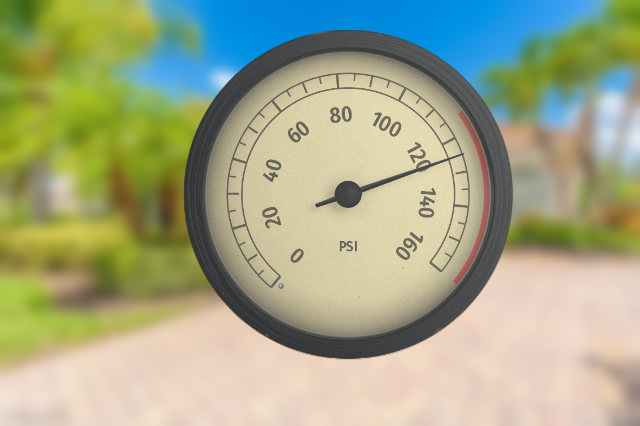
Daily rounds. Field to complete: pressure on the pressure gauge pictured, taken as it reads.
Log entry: 125 psi
